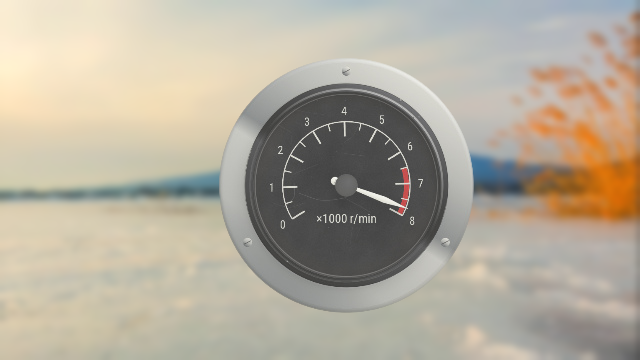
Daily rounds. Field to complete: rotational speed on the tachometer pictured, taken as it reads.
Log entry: 7750 rpm
